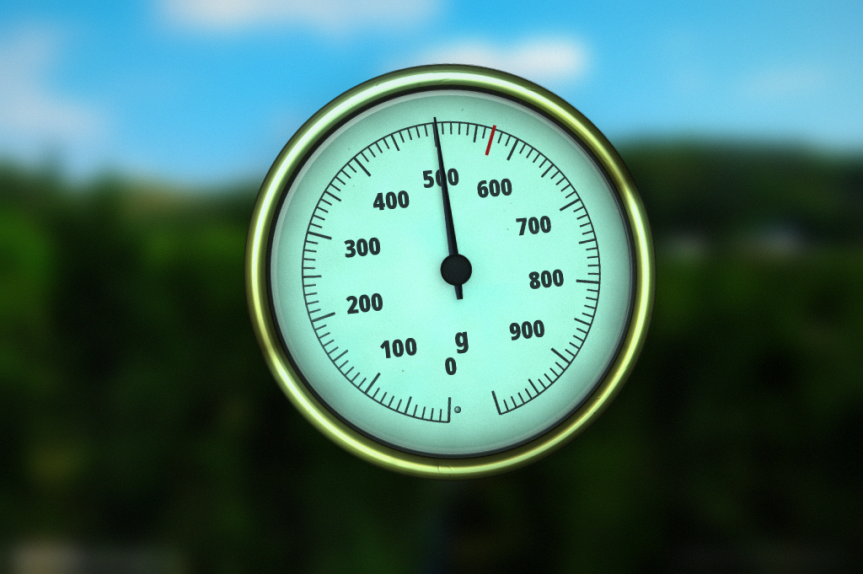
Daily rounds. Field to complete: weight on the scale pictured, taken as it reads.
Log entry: 500 g
